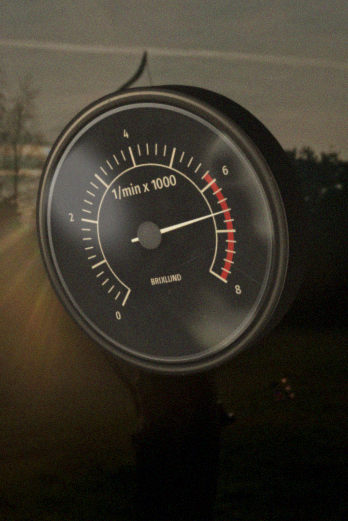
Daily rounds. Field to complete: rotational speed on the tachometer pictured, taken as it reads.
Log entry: 6600 rpm
